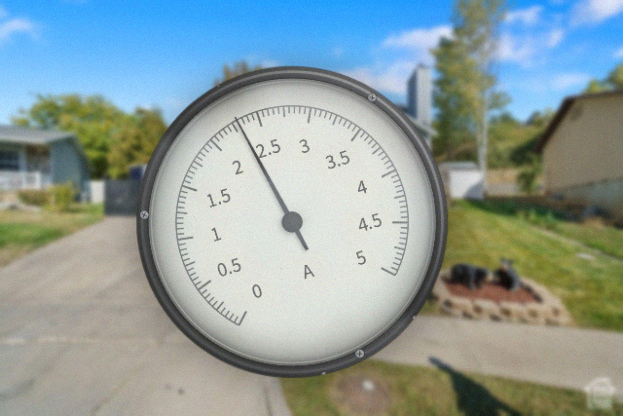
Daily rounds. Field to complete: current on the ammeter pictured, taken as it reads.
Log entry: 2.3 A
